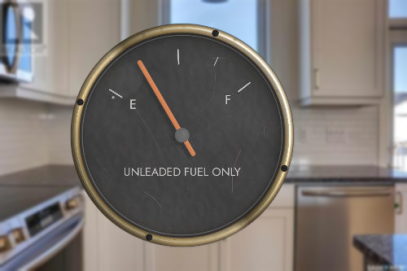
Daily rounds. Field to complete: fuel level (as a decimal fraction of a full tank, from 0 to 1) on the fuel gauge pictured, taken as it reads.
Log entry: 0.25
